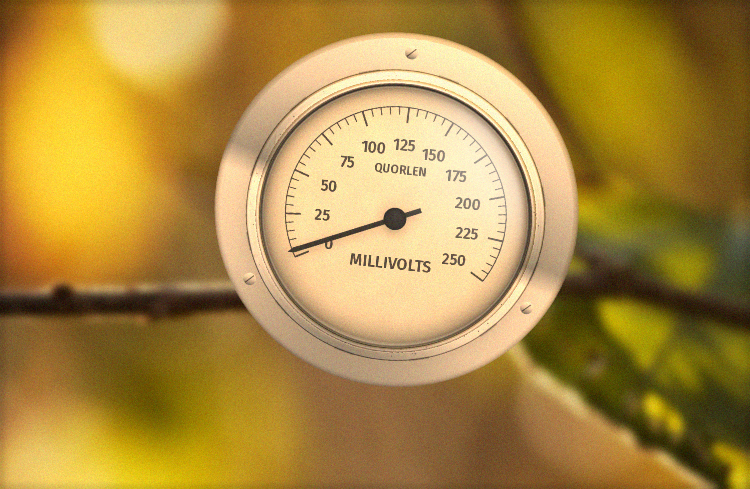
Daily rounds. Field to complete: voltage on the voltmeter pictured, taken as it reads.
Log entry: 5 mV
